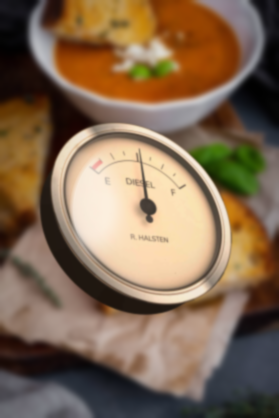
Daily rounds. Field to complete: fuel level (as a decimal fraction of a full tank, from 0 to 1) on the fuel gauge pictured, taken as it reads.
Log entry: 0.5
